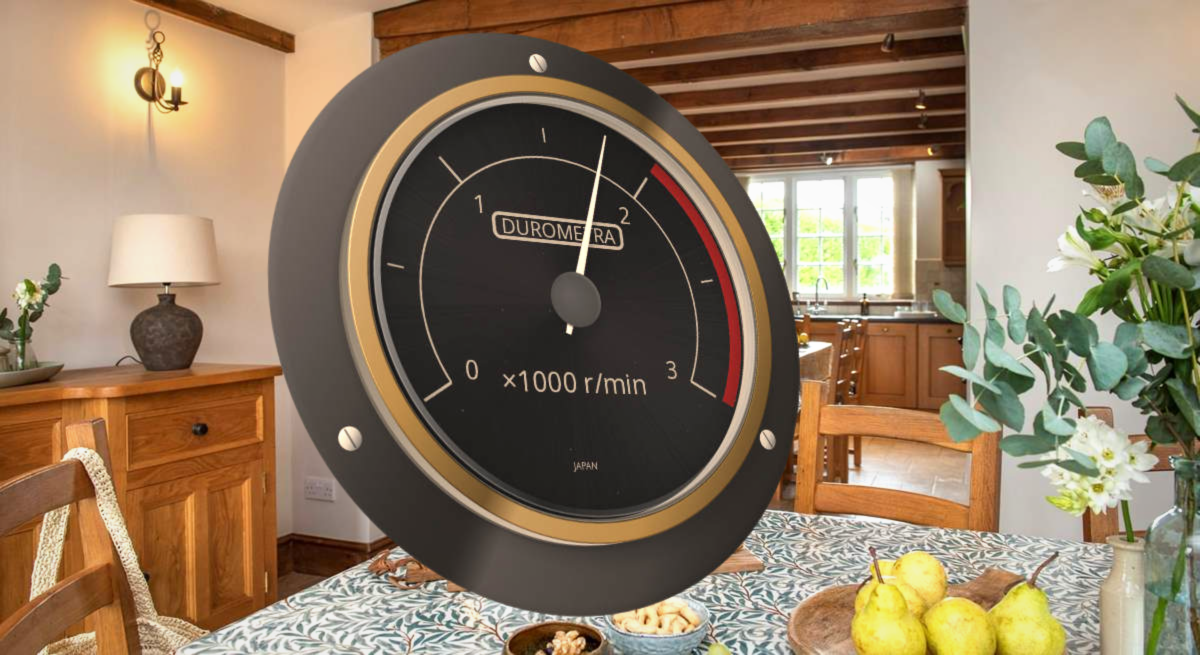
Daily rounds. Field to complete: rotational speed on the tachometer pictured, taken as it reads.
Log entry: 1750 rpm
